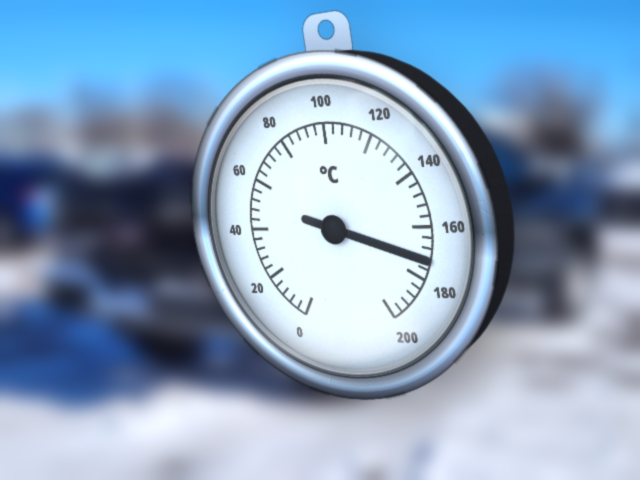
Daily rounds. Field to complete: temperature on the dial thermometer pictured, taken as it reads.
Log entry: 172 °C
